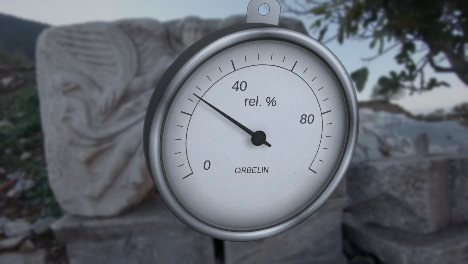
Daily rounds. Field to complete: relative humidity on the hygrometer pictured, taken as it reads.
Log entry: 26 %
